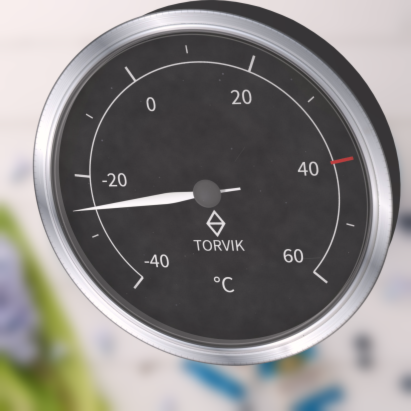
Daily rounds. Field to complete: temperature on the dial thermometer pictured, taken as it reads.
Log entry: -25 °C
